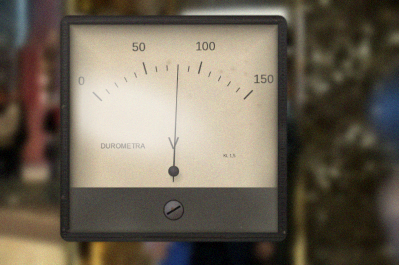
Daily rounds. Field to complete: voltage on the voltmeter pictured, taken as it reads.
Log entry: 80 V
